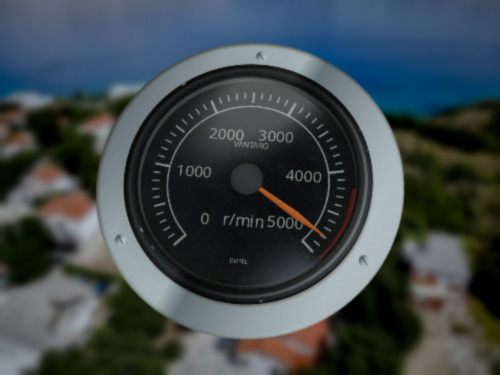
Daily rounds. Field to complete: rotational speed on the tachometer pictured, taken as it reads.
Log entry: 4800 rpm
